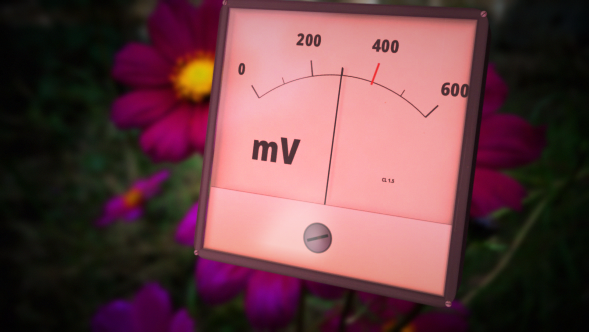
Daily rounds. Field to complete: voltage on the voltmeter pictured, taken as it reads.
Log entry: 300 mV
